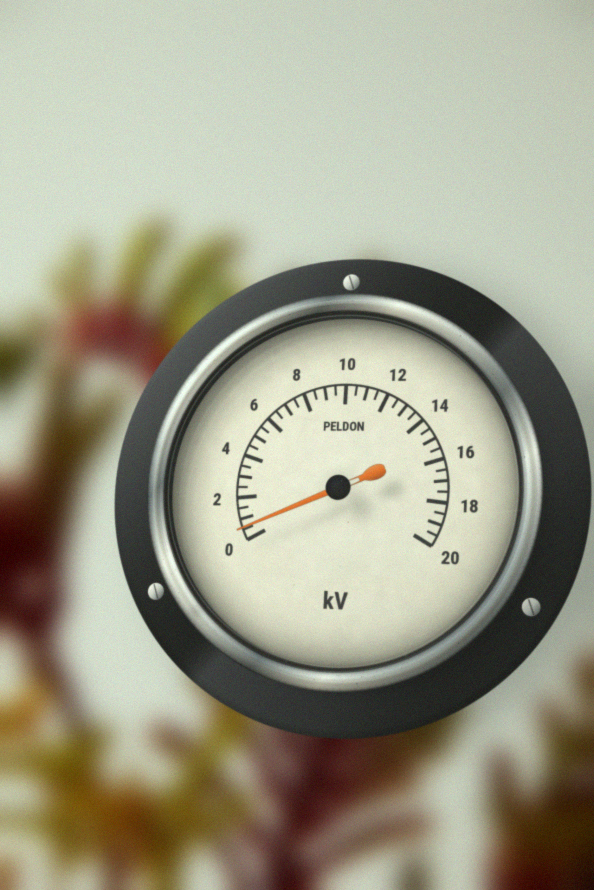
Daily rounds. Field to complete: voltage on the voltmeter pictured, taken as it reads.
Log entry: 0.5 kV
